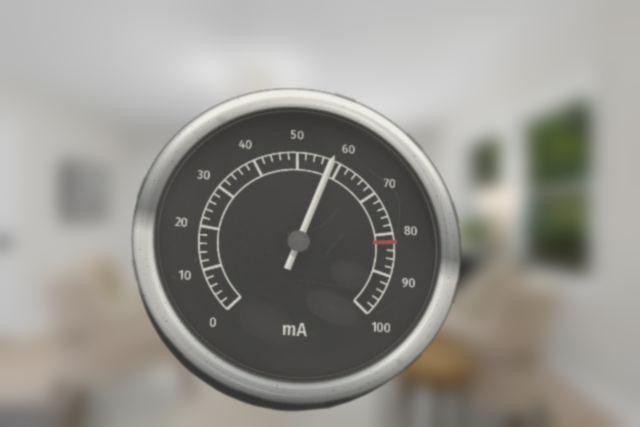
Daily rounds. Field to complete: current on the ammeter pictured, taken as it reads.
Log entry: 58 mA
